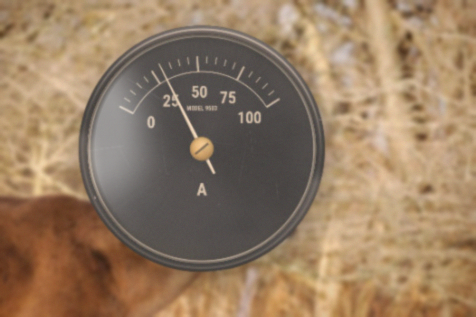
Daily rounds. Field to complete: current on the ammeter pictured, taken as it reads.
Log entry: 30 A
